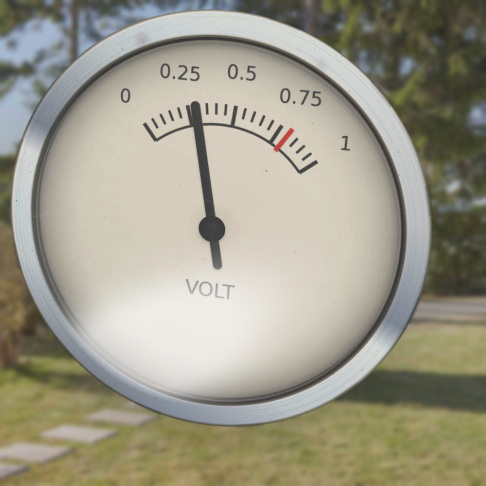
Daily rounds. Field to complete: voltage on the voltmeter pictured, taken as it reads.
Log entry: 0.3 V
